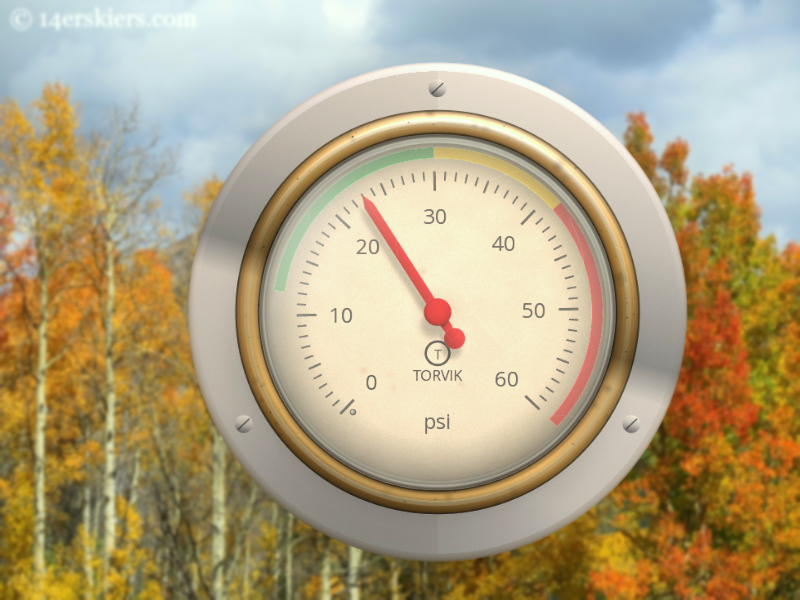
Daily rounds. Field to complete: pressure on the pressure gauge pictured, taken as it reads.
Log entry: 23 psi
